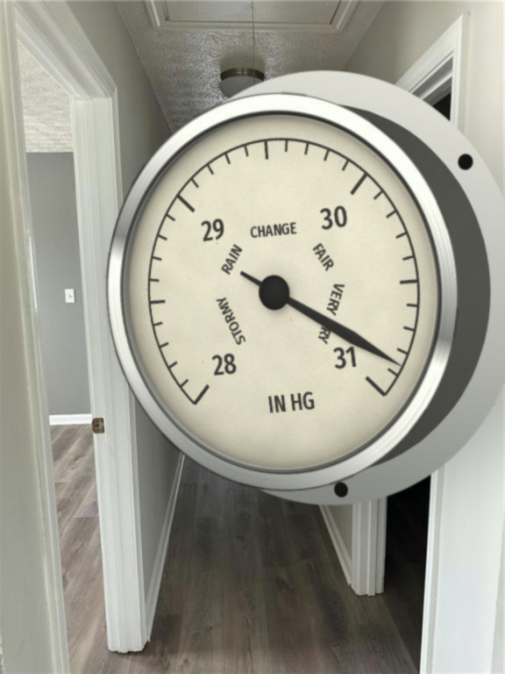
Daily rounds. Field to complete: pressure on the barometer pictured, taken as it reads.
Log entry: 30.85 inHg
